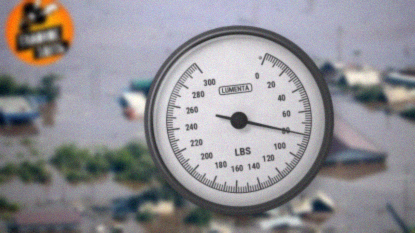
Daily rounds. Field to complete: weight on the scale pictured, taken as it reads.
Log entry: 80 lb
